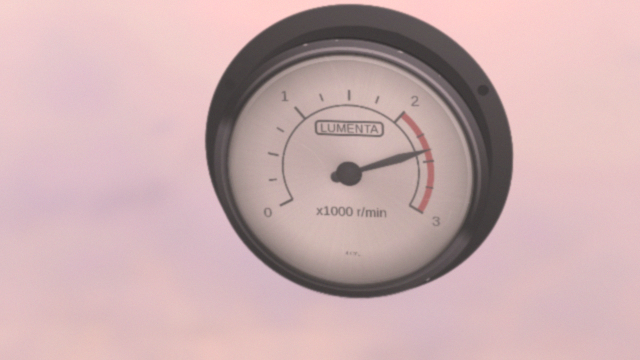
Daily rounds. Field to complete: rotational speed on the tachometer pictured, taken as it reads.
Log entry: 2375 rpm
